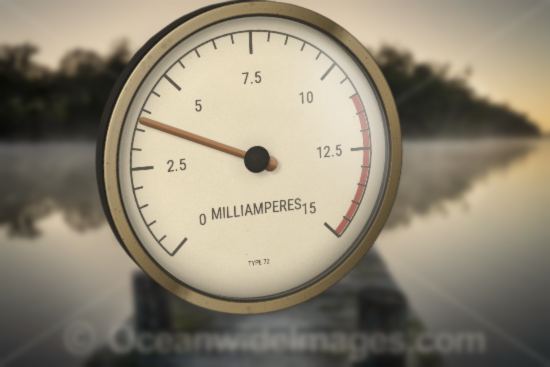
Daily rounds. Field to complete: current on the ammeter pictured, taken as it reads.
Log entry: 3.75 mA
